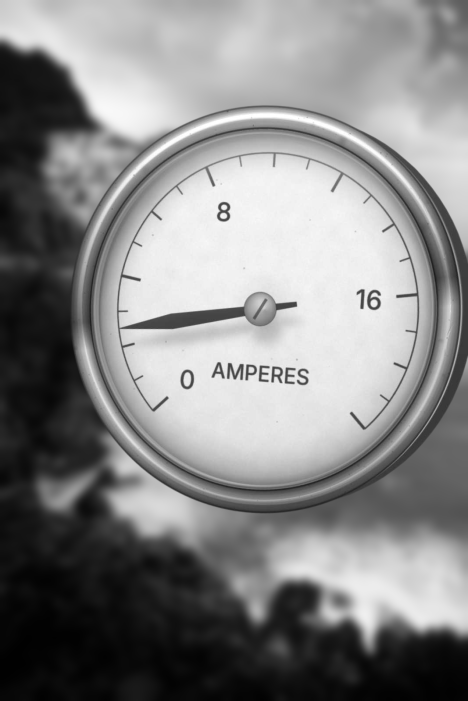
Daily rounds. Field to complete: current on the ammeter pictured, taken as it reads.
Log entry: 2.5 A
